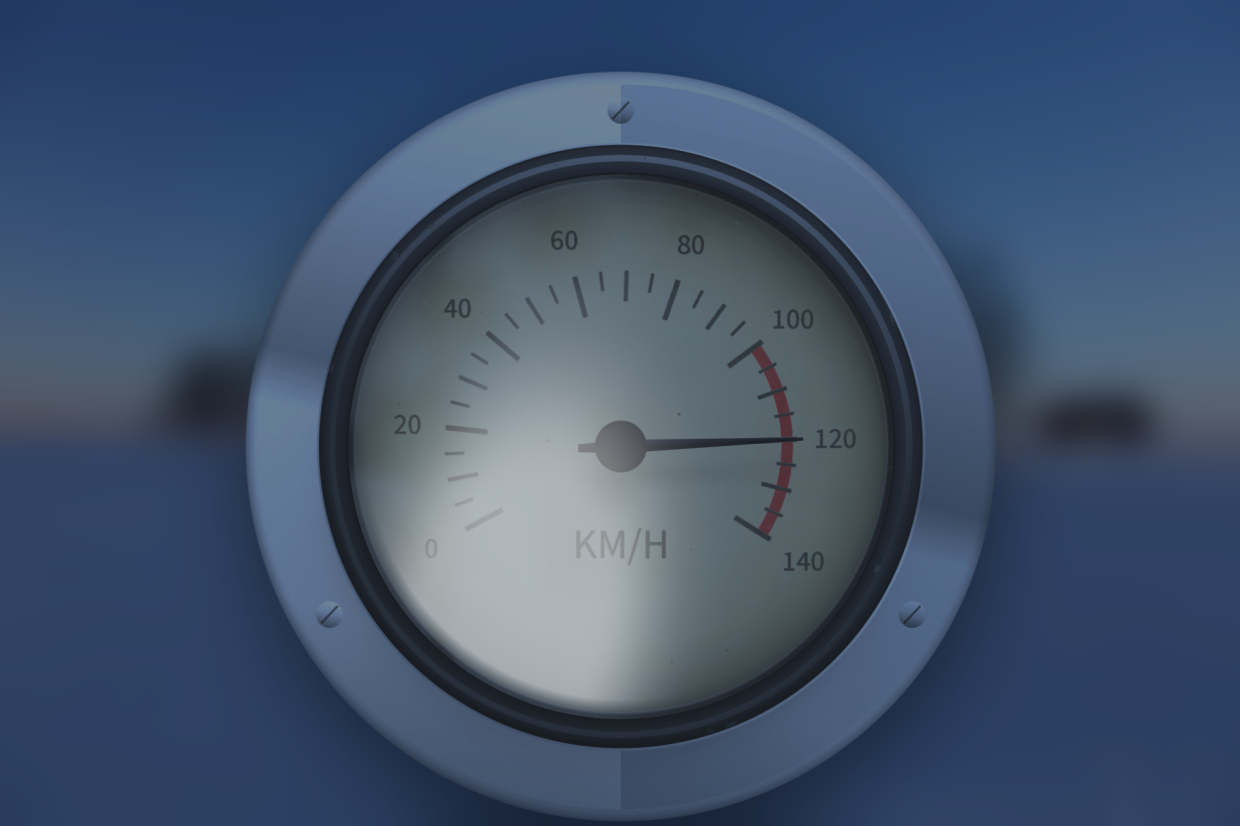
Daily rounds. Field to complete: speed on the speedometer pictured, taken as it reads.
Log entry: 120 km/h
